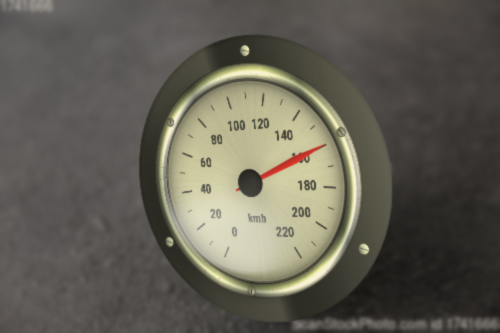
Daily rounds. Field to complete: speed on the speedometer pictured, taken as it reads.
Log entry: 160 km/h
